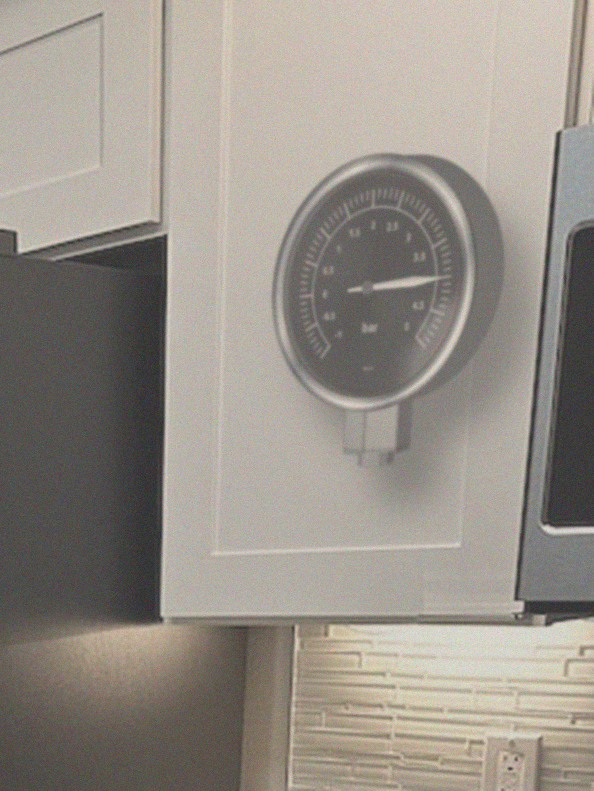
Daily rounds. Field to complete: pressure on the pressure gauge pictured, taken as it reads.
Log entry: 4 bar
